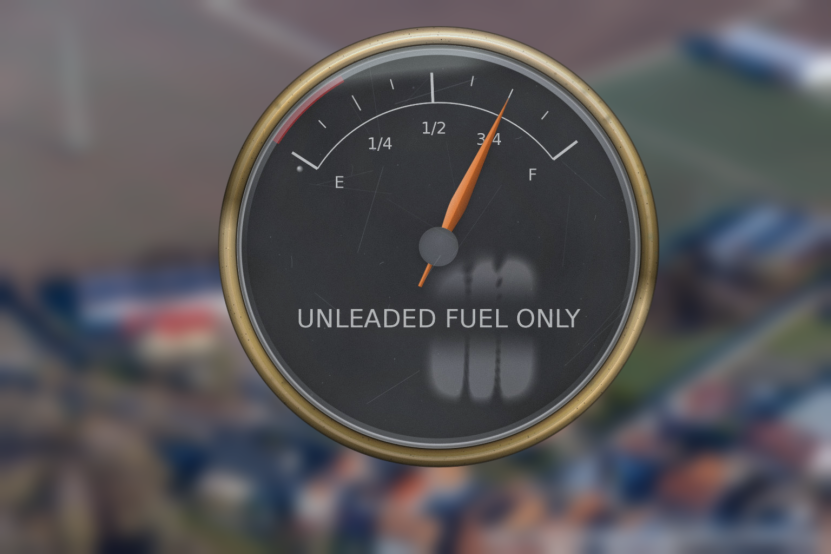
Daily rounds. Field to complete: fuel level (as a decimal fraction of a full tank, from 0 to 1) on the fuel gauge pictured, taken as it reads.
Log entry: 0.75
